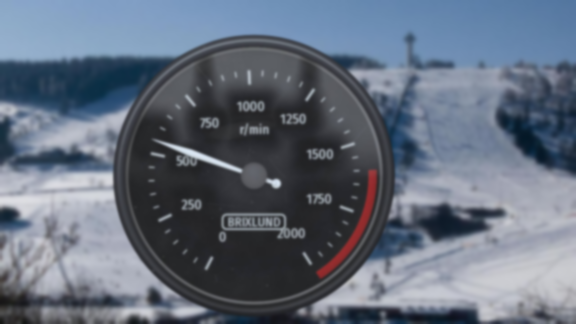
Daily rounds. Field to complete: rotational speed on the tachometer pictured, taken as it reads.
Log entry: 550 rpm
